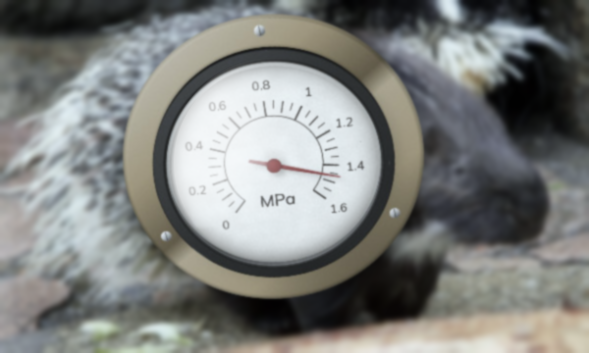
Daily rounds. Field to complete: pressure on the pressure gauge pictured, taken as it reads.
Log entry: 1.45 MPa
